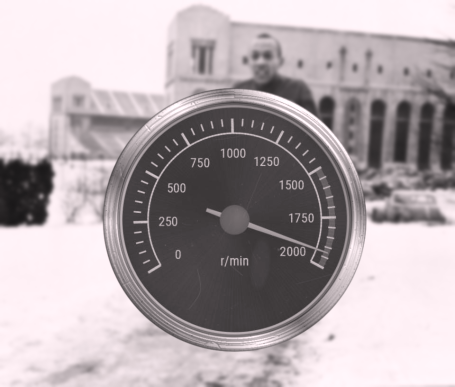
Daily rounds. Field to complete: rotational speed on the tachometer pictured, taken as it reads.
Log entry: 1925 rpm
